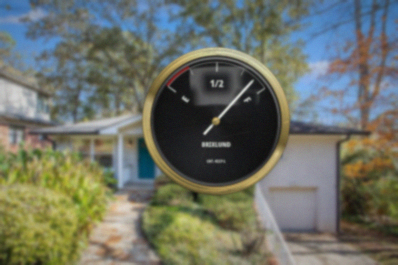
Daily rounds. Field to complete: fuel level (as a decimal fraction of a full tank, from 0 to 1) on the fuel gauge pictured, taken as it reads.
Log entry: 0.875
